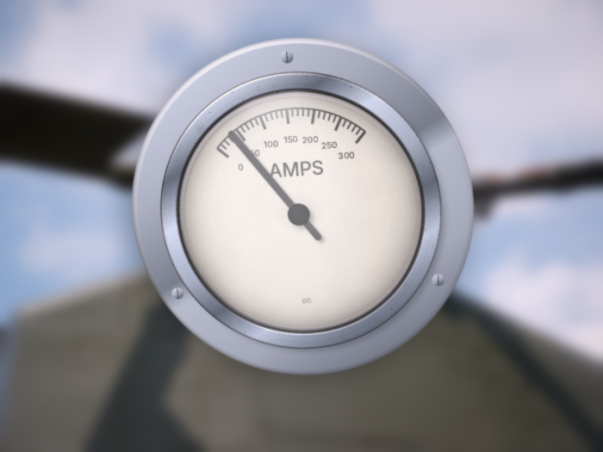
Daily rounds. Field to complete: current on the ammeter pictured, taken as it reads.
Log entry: 40 A
